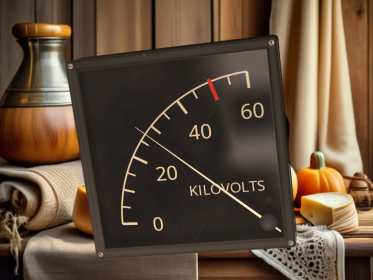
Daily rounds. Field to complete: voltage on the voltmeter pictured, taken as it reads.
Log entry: 27.5 kV
